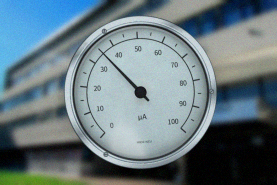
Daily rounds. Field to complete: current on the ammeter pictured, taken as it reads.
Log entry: 35 µA
